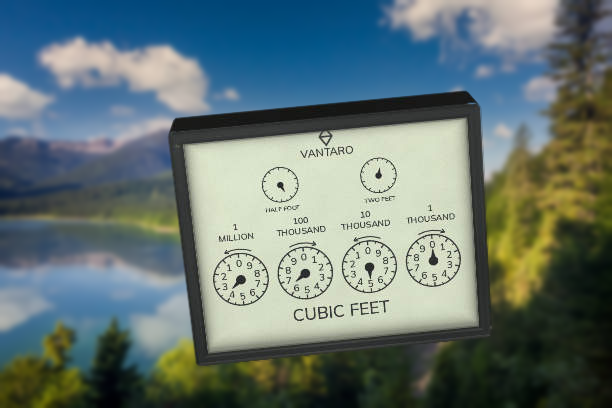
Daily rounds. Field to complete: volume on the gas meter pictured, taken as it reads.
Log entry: 365000 ft³
